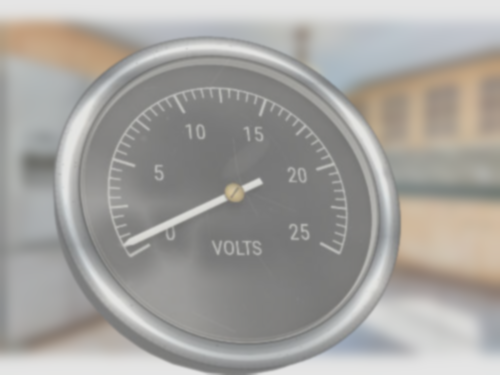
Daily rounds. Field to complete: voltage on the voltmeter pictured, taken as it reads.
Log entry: 0.5 V
